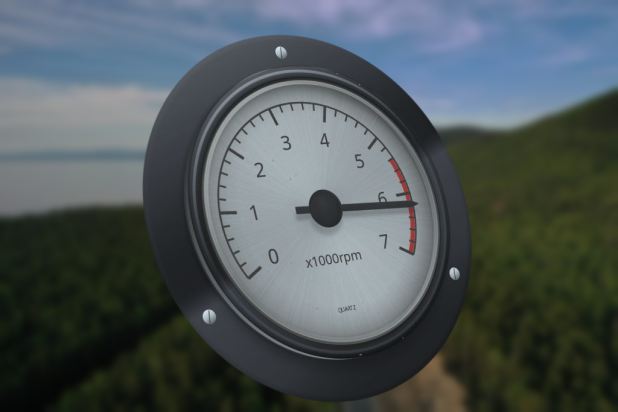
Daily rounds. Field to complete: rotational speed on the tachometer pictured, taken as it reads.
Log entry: 6200 rpm
